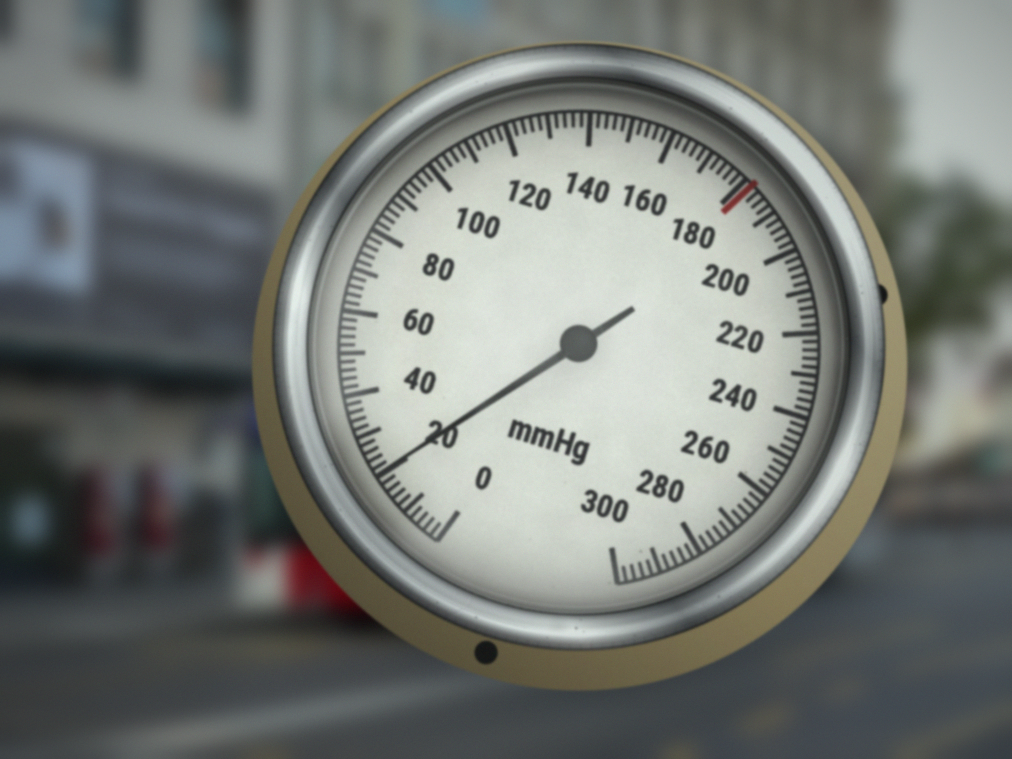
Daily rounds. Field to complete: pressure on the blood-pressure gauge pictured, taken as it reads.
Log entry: 20 mmHg
